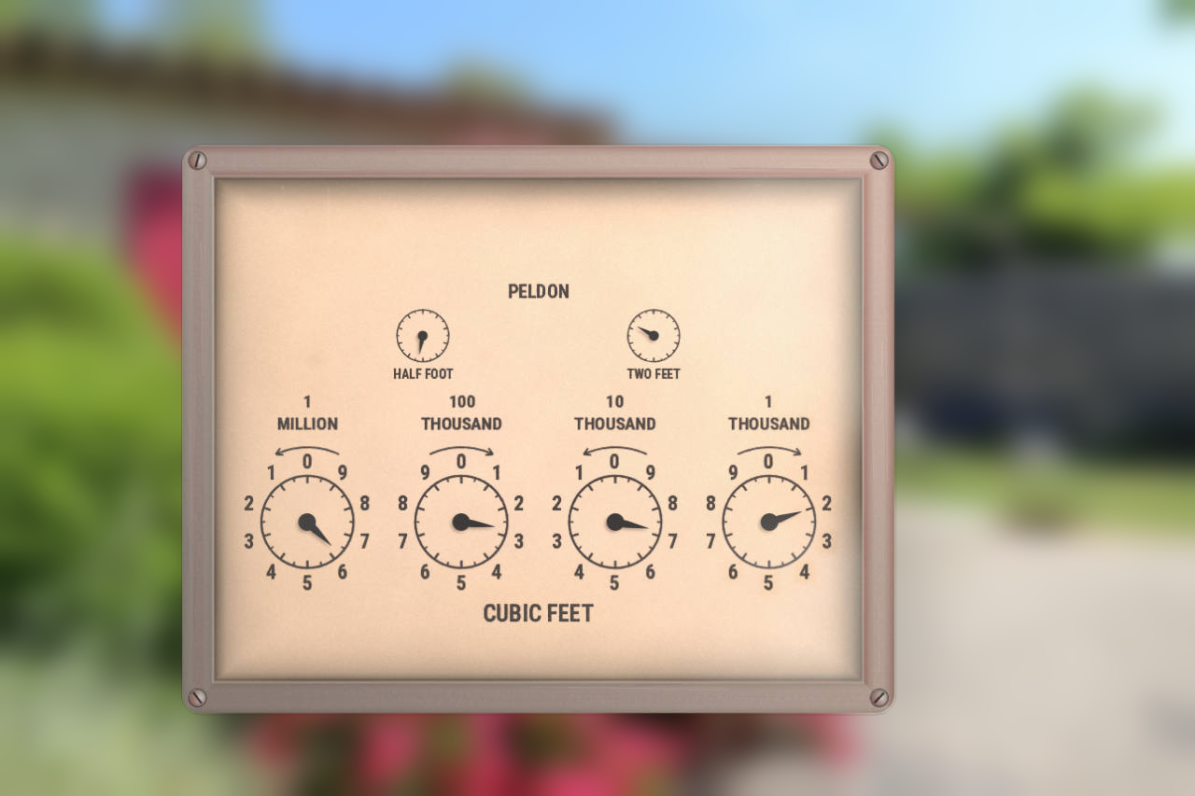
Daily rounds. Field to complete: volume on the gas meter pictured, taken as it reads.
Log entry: 627200 ft³
